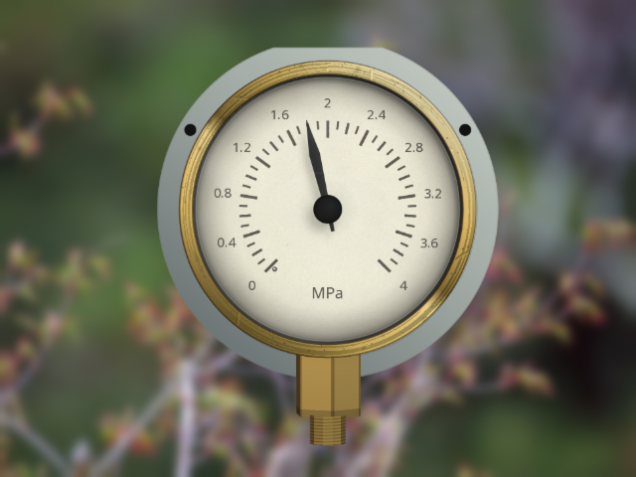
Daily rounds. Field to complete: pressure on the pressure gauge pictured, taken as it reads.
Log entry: 1.8 MPa
